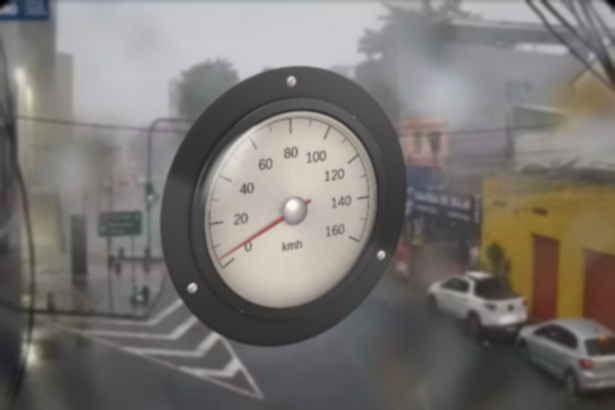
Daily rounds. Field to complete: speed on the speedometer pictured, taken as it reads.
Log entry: 5 km/h
